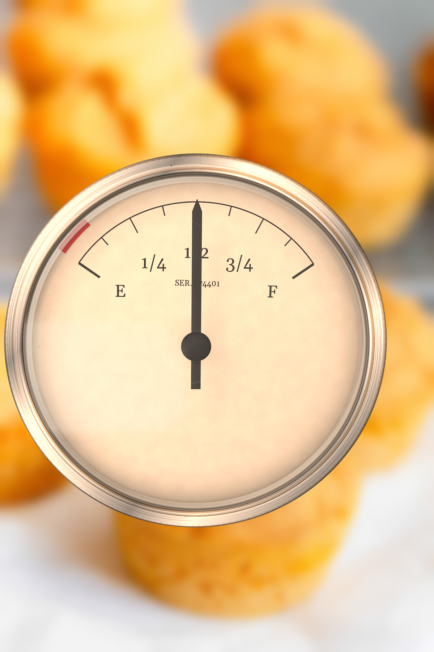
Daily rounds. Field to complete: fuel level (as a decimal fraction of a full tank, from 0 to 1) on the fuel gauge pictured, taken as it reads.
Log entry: 0.5
